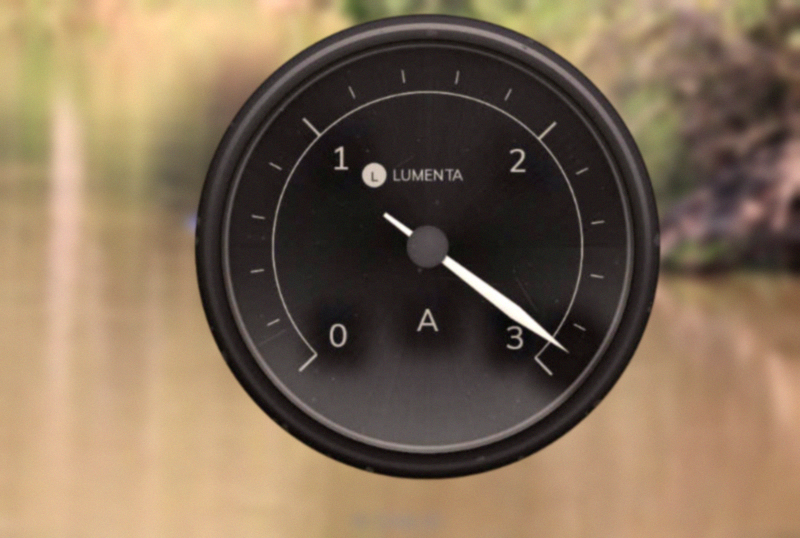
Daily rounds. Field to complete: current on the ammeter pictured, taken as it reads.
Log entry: 2.9 A
